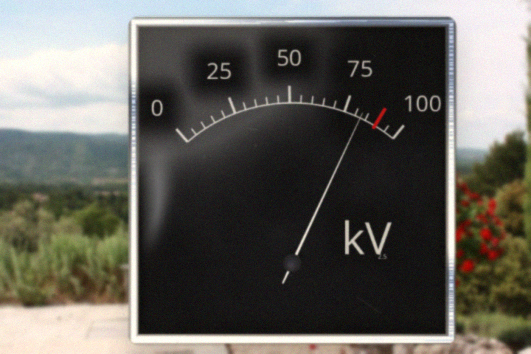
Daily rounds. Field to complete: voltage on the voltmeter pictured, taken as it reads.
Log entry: 82.5 kV
